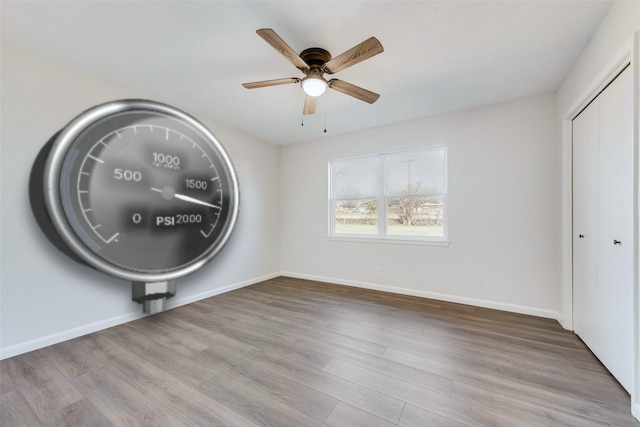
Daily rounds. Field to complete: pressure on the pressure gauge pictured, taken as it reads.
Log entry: 1750 psi
